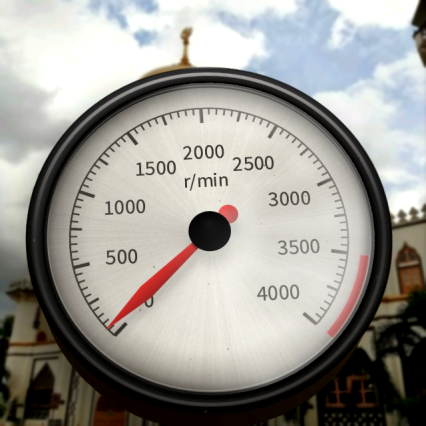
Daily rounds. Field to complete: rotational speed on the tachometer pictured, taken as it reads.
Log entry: 50 rpm
